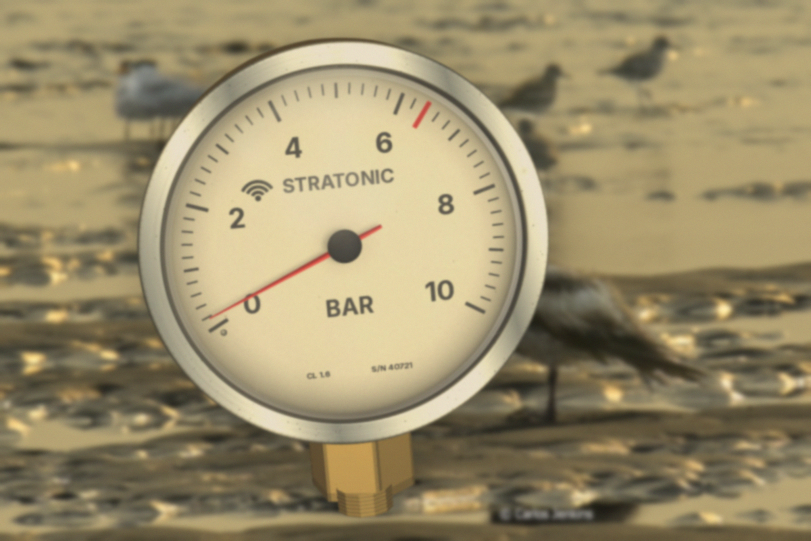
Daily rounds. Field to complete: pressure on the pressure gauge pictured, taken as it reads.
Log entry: 0.2 bar
